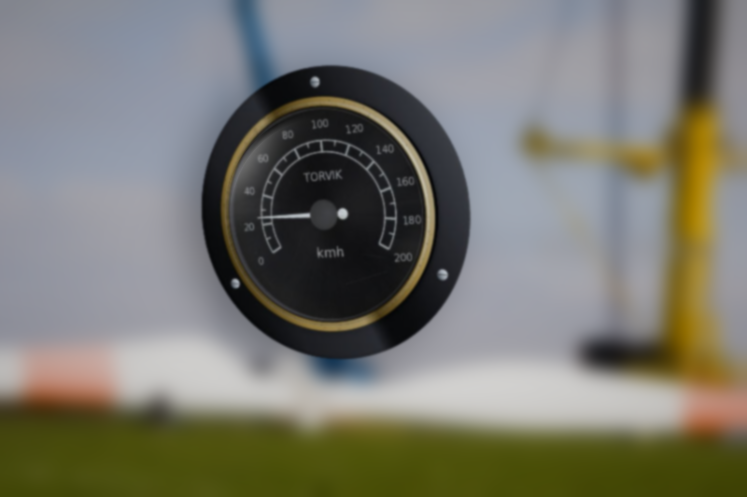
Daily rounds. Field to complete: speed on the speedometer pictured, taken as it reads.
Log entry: 25 km/h
